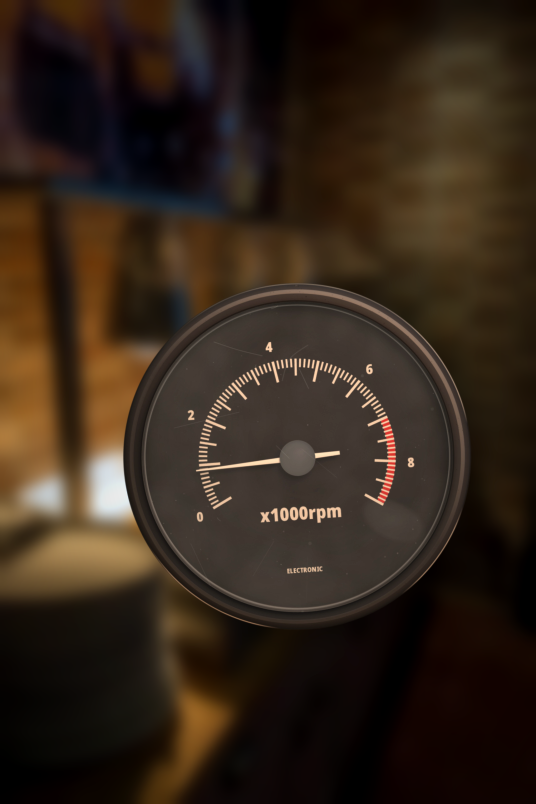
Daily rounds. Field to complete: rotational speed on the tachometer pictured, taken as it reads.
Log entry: 900 rpm
